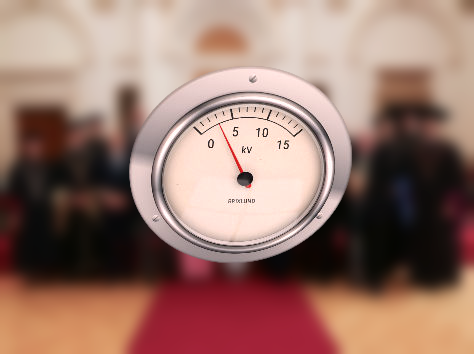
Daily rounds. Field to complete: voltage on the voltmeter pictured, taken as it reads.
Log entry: 3 kV
